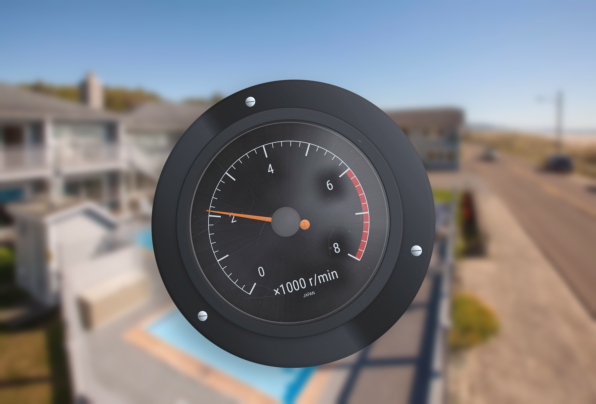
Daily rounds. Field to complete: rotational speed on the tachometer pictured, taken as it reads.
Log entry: 2100 rpm
